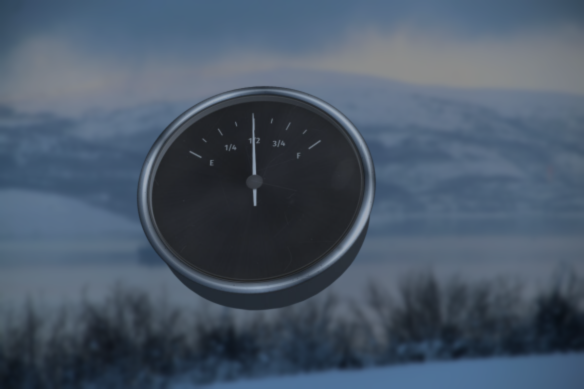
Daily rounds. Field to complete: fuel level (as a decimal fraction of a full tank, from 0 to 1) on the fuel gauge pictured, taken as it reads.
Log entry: 0.5
